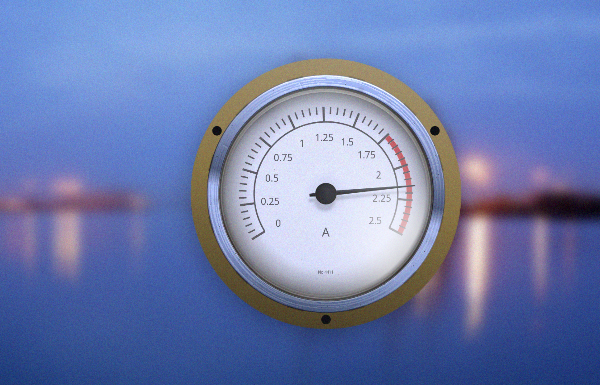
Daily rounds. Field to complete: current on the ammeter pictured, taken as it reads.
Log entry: 2.15 A
